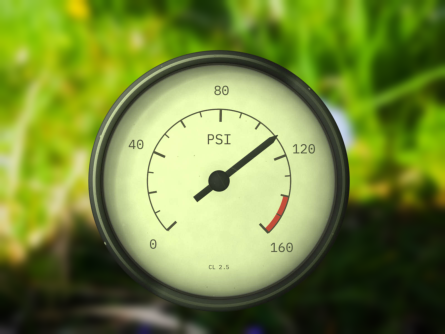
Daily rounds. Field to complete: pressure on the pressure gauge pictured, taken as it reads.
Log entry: 110 psi
